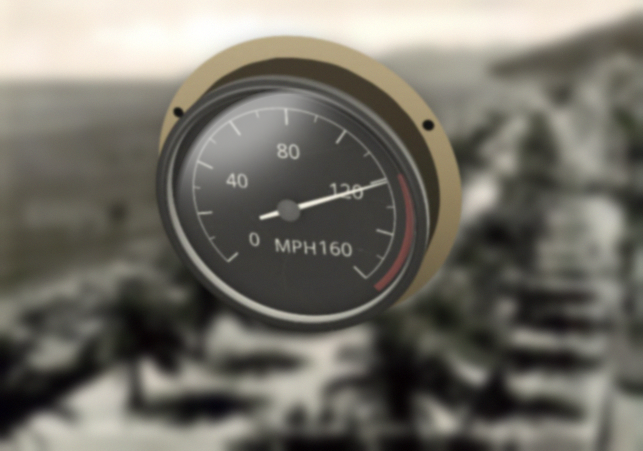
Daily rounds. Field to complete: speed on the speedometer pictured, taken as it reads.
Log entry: 120 mph
